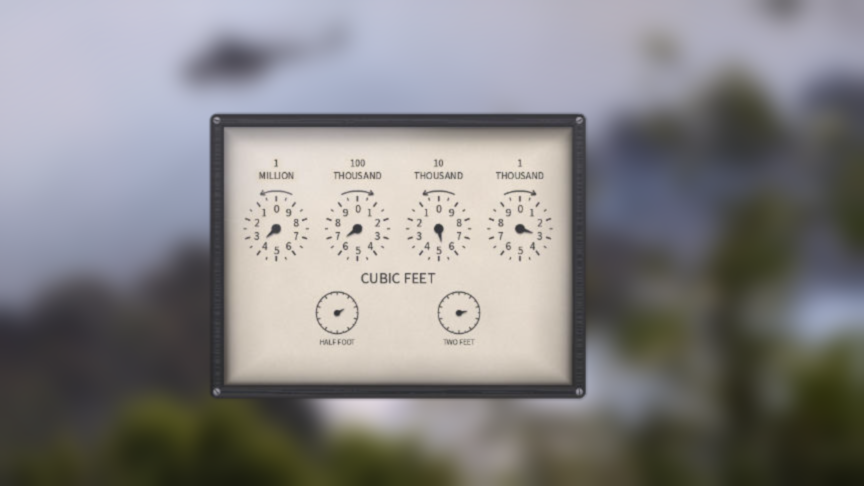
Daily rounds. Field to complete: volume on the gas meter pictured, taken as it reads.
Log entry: 365300 ft³
